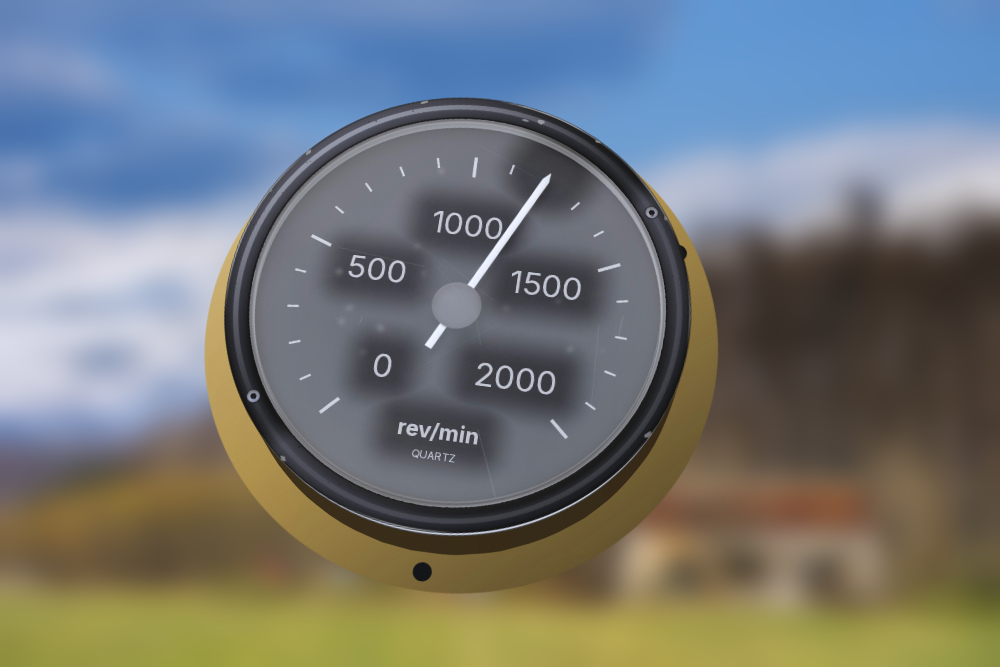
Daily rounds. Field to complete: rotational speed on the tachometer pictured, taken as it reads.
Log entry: 1200 rpm
